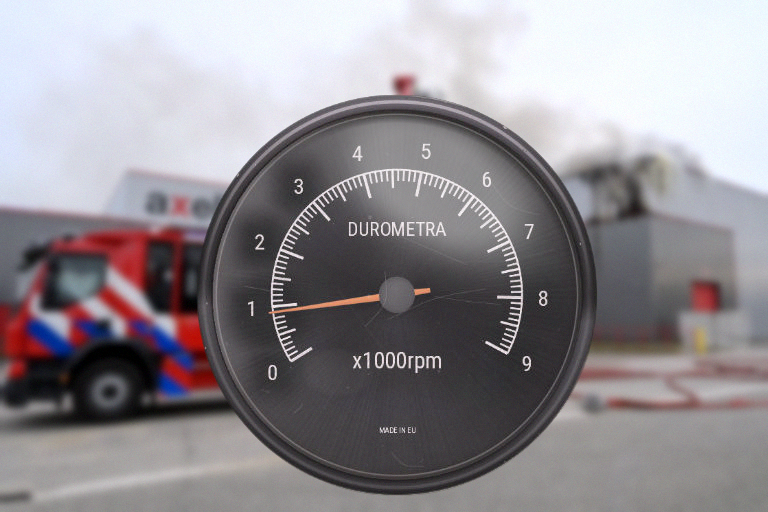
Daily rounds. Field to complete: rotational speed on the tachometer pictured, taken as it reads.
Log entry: 900 rpm
